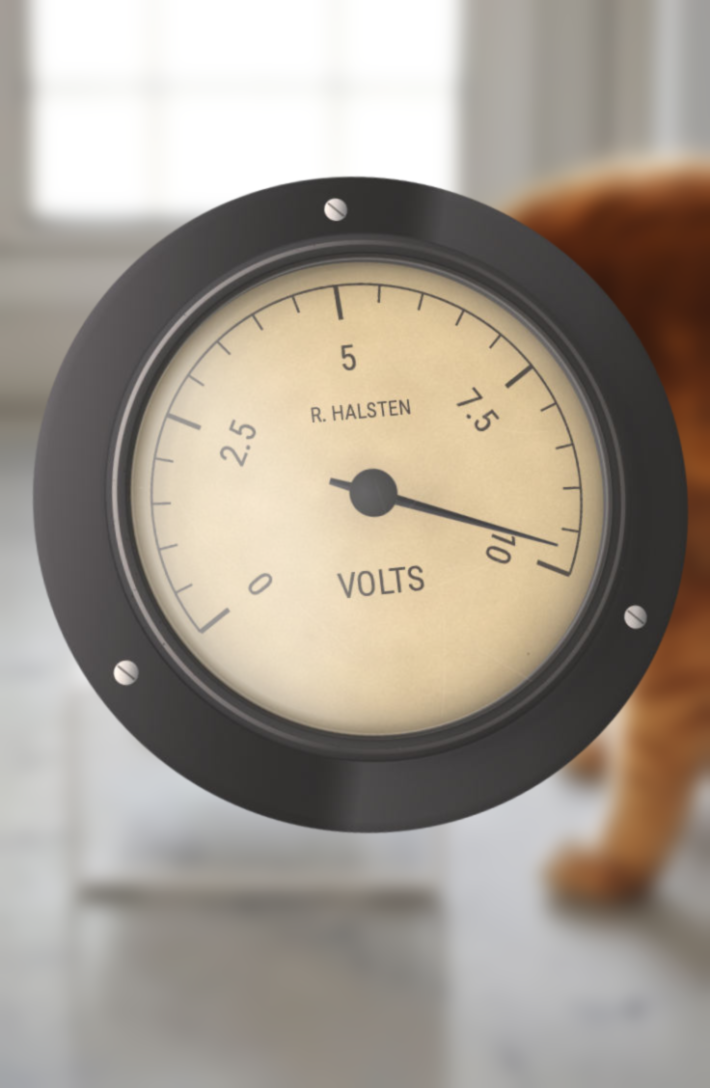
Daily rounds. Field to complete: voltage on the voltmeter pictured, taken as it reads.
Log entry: 9.75 V
